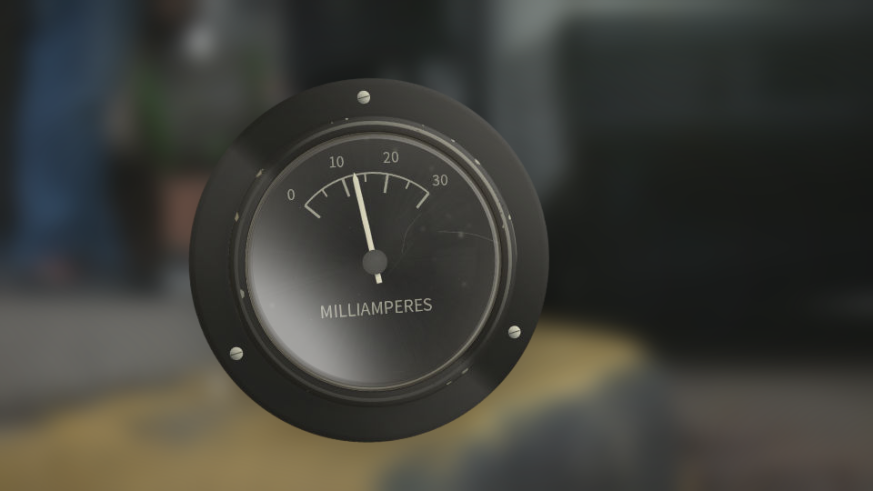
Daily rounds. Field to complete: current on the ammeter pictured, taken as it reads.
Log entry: 12.5 mA
